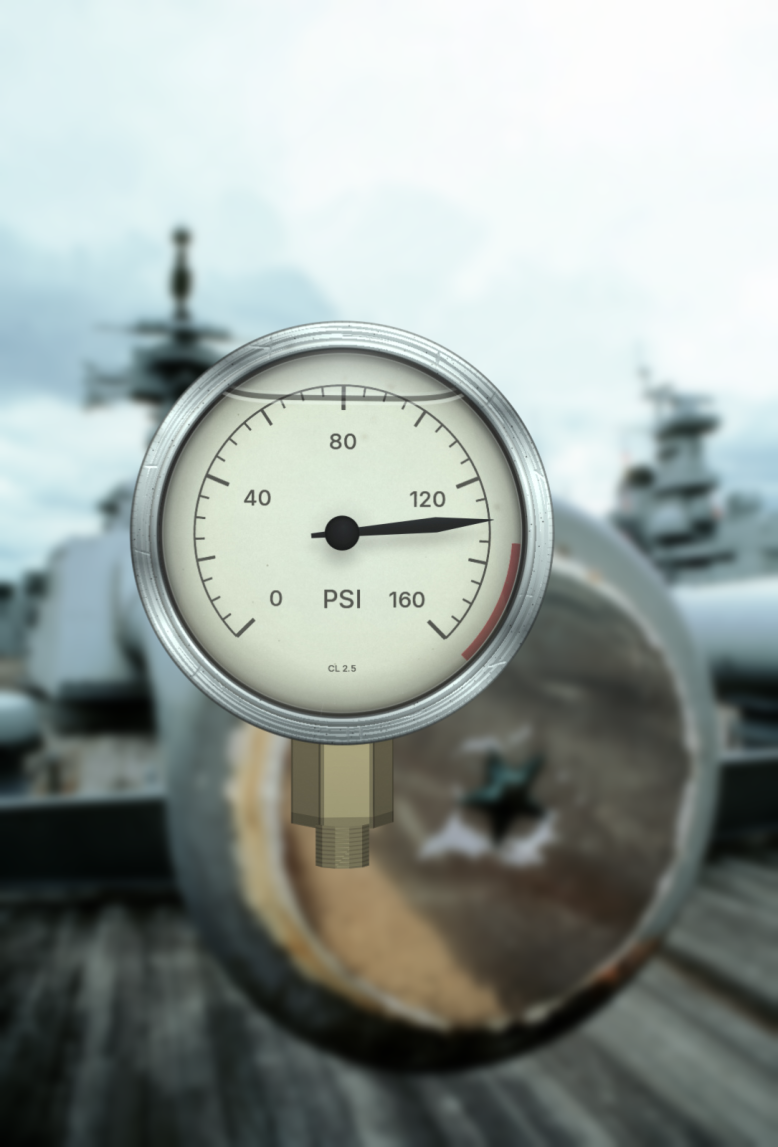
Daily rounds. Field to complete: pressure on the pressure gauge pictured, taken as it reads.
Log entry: 130 psi
